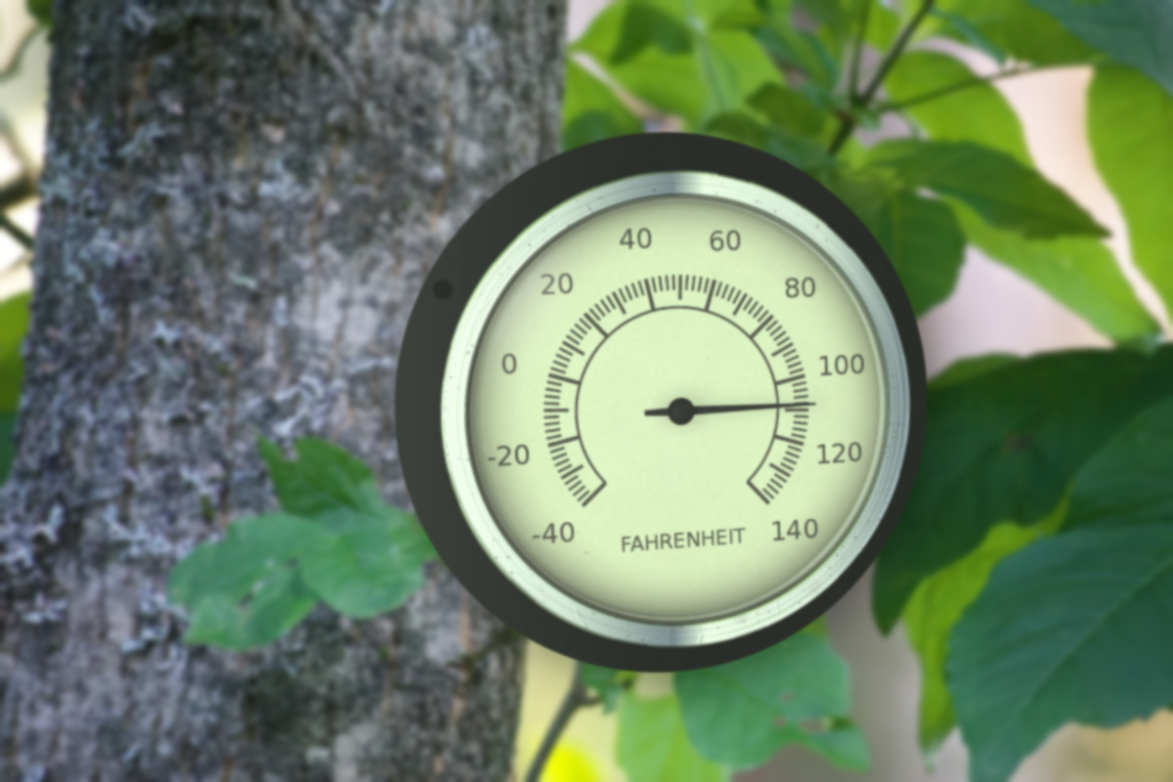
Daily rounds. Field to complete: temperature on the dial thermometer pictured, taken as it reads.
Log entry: 108 °F
